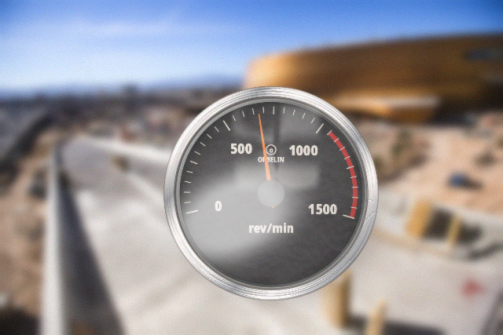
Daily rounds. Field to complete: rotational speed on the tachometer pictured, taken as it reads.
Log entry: 675 rpm
